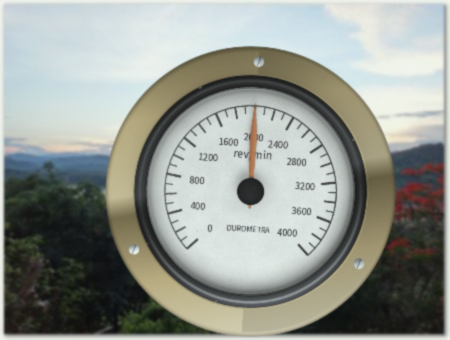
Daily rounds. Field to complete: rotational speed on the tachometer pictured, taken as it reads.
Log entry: 2000 rpm
